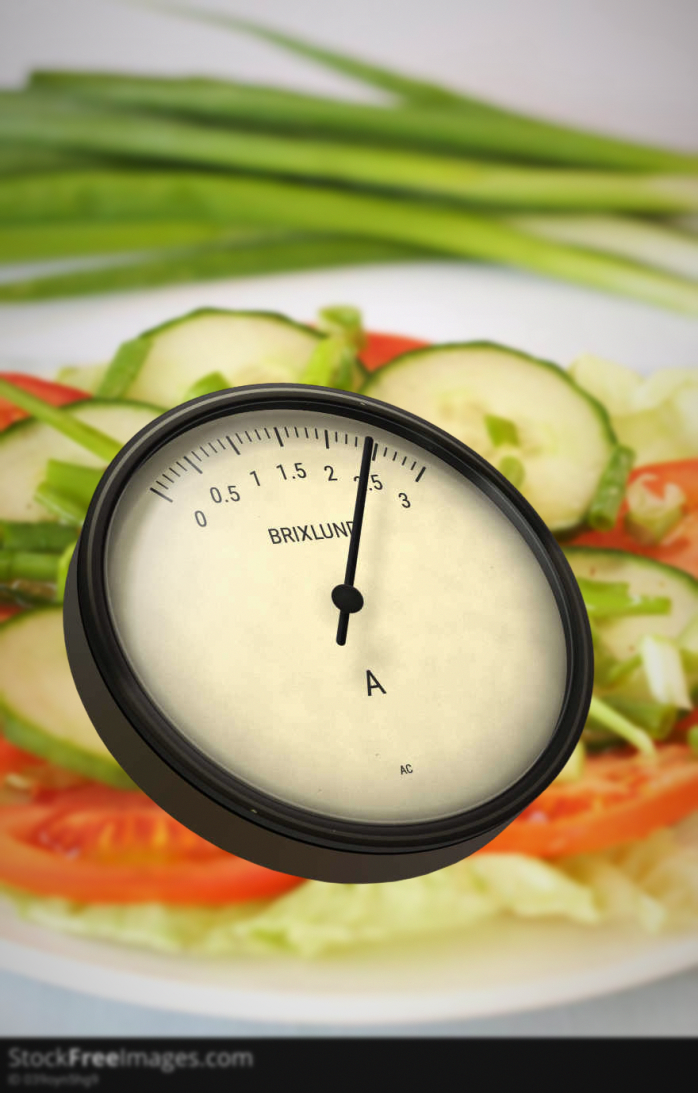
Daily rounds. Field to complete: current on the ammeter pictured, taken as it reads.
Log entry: 2.4 A
